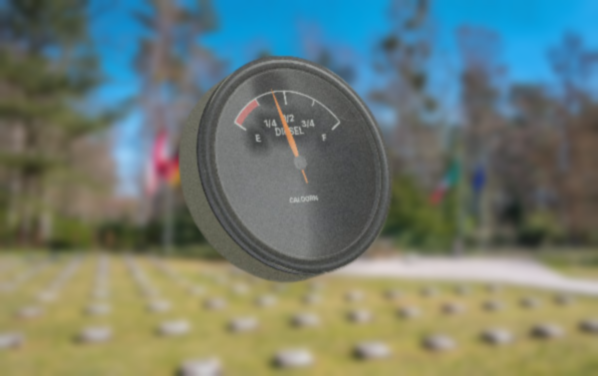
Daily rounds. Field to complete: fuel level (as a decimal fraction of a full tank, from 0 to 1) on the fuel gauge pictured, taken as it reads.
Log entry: 0.375
